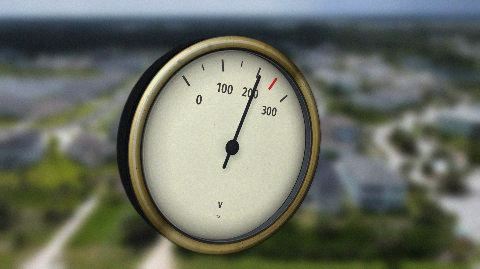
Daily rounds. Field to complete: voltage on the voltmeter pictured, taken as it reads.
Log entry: 200 V
